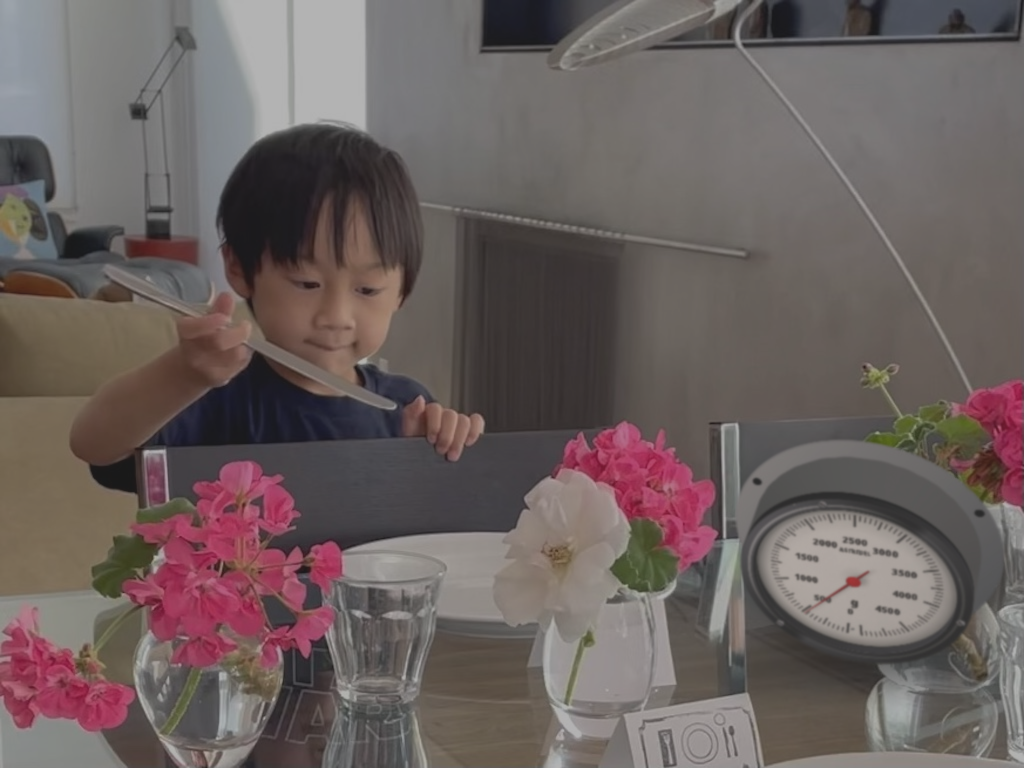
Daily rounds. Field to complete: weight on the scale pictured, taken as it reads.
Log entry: 500 g
